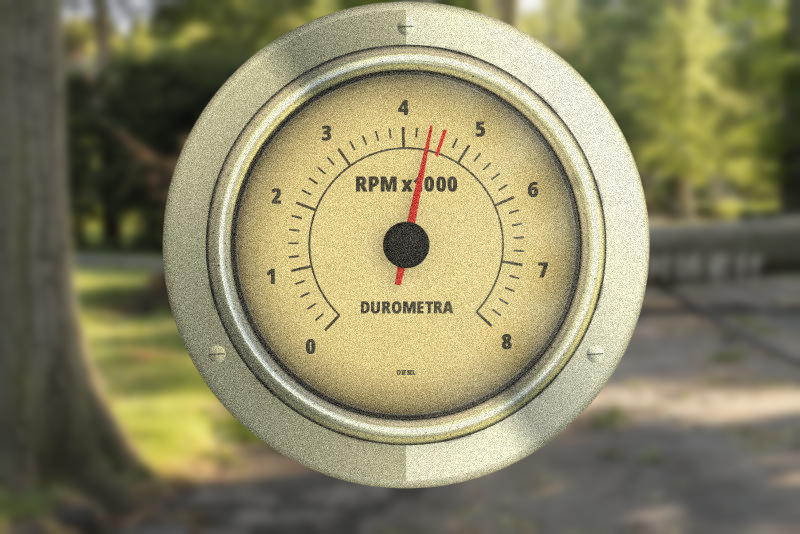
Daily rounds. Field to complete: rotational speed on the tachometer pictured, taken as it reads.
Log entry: 4400 rpm
